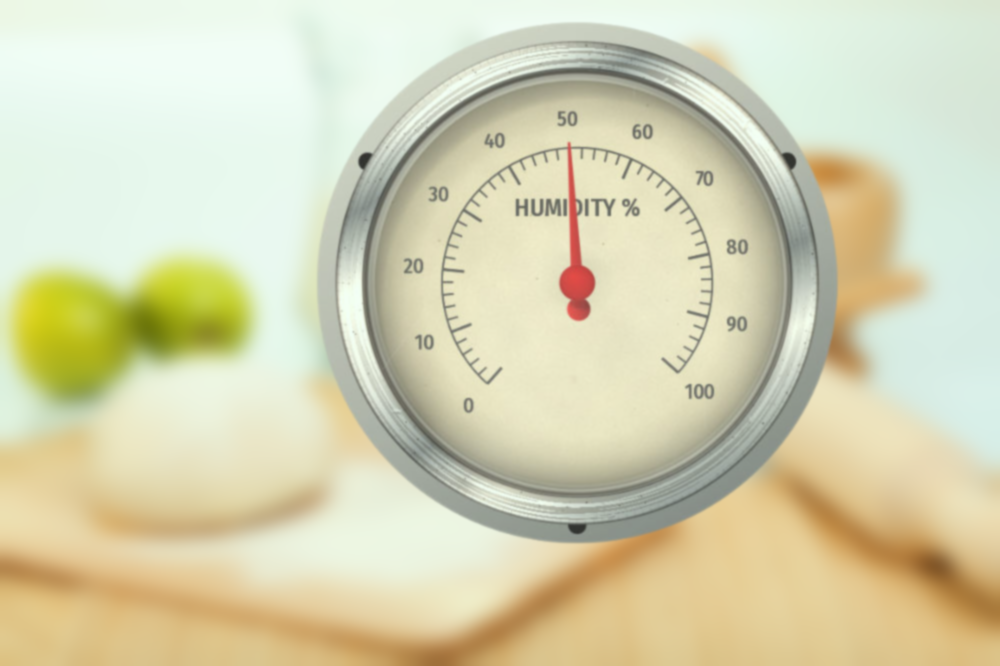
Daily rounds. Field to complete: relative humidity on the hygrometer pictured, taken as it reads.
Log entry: 50 %
